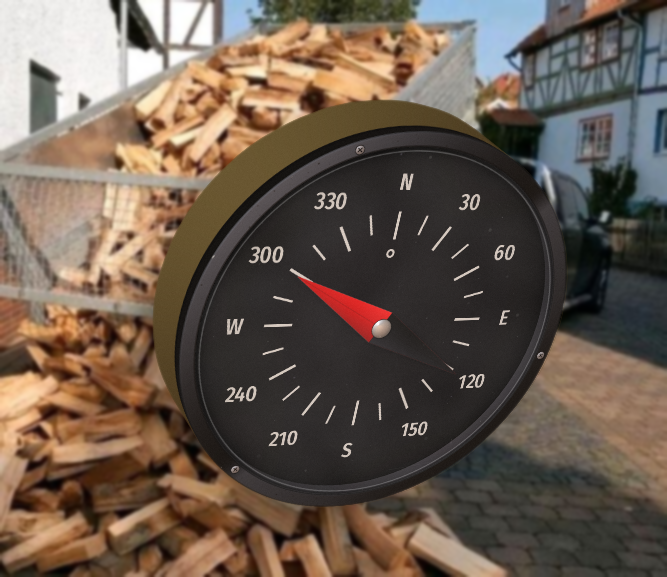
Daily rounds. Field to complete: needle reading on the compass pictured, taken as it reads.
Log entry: 300 °
